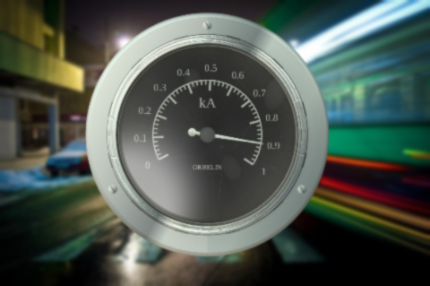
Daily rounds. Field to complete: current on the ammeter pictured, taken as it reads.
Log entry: 0.9 kA
